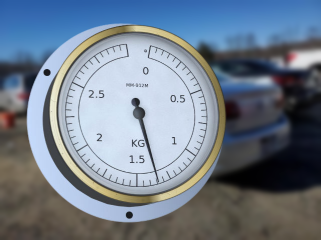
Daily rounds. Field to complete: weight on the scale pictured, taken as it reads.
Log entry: 1.35 kg
